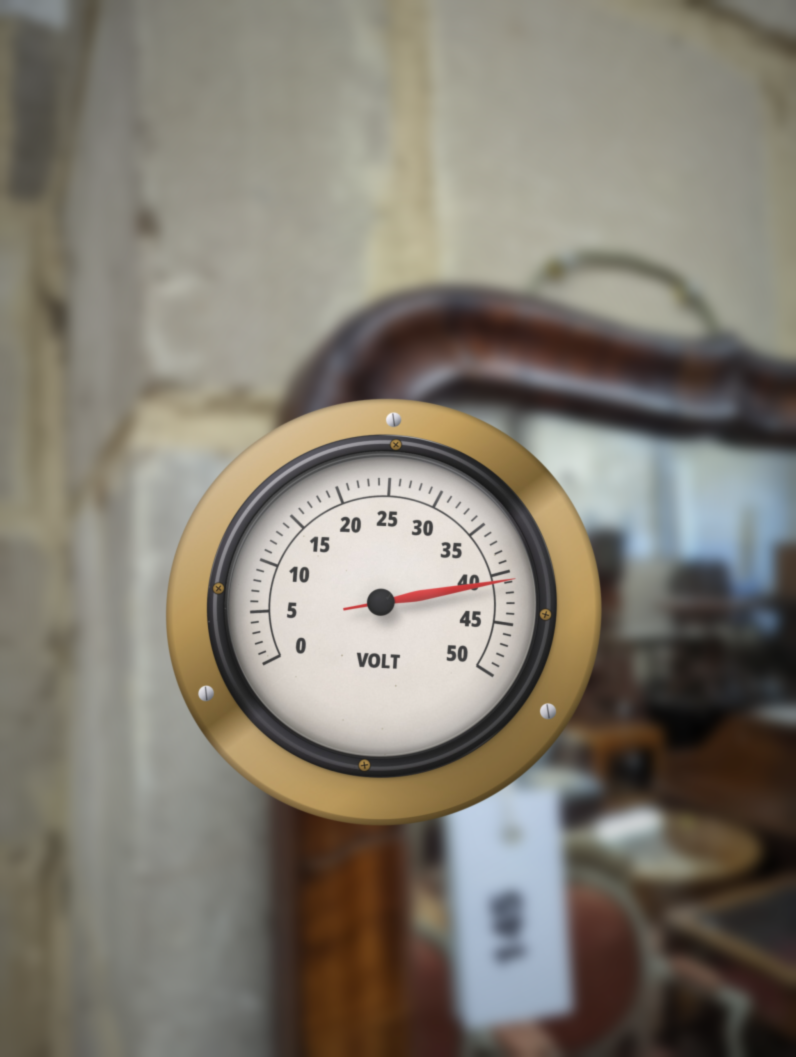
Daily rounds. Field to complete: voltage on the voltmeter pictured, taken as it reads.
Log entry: 41 V
